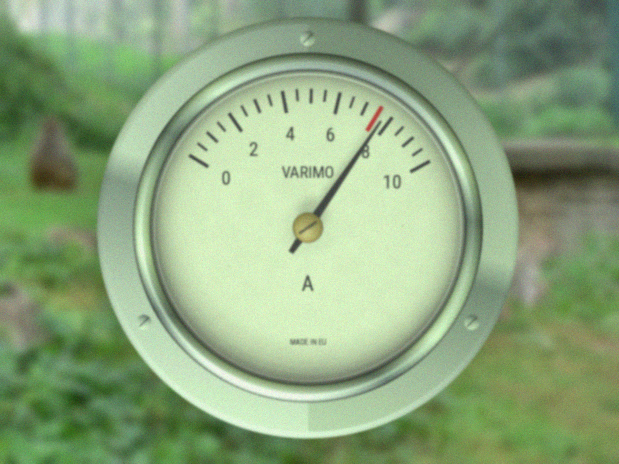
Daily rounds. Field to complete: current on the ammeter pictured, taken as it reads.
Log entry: 7.75 A
